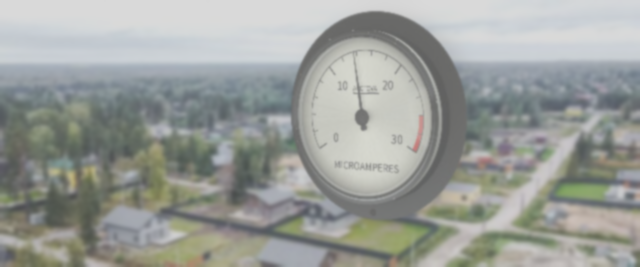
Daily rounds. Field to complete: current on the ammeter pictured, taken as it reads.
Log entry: 14 µA
